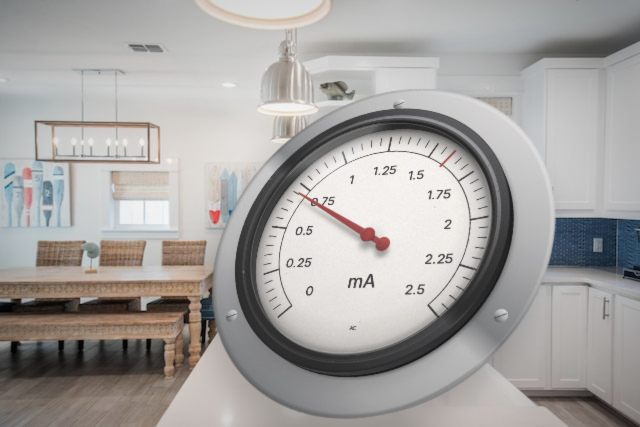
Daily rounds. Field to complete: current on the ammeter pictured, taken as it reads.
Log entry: 0.7 mA
